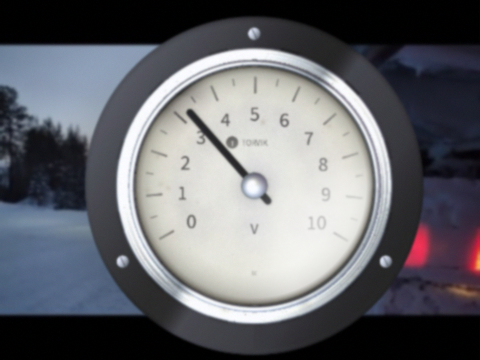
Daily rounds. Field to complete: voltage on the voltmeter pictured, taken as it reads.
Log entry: 3.25 V
